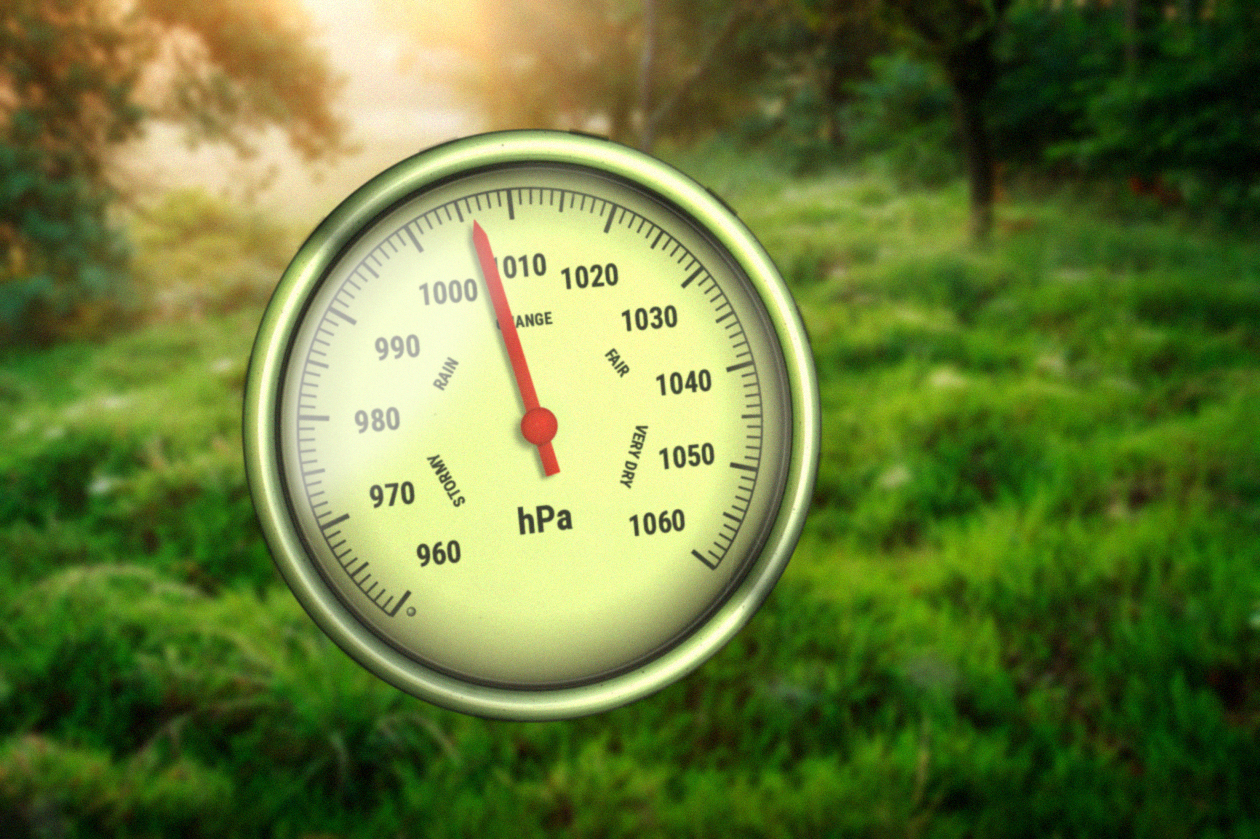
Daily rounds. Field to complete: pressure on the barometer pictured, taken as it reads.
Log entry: 1006 hPa
